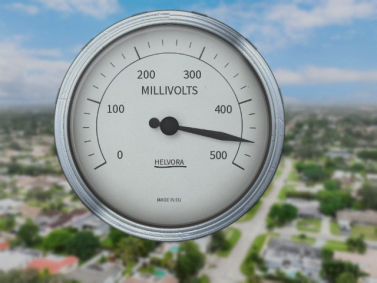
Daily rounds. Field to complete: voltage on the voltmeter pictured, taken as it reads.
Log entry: 460 mV
